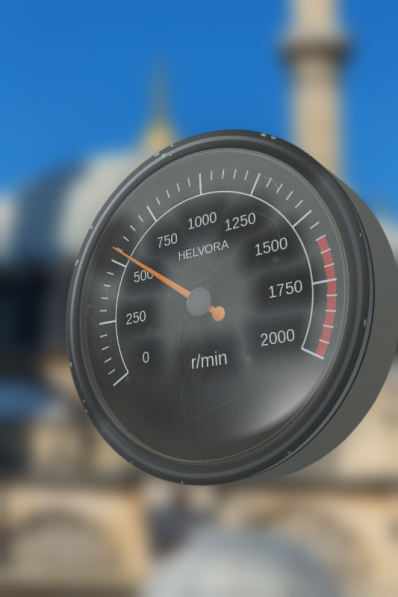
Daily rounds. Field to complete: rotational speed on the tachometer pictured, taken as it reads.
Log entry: 550 rpm
